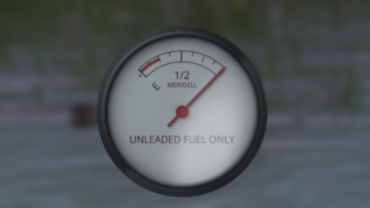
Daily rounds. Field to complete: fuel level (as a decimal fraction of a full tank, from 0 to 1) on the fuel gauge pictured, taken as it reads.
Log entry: 1
